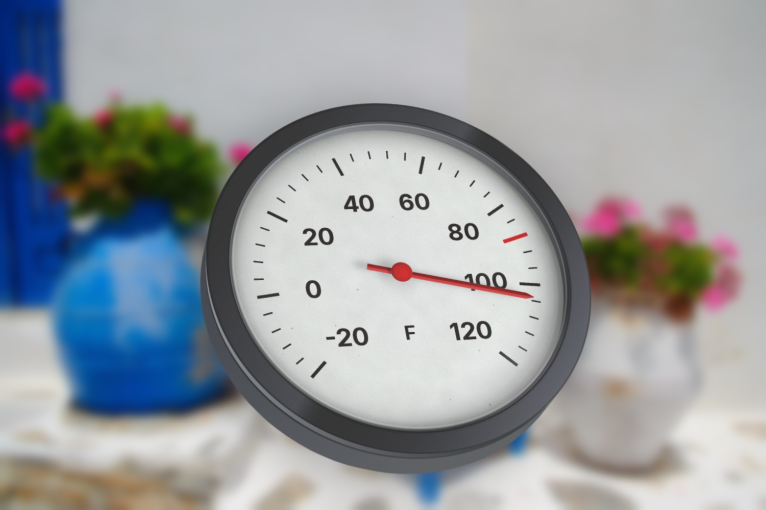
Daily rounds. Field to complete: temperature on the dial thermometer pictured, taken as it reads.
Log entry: 104 °F
